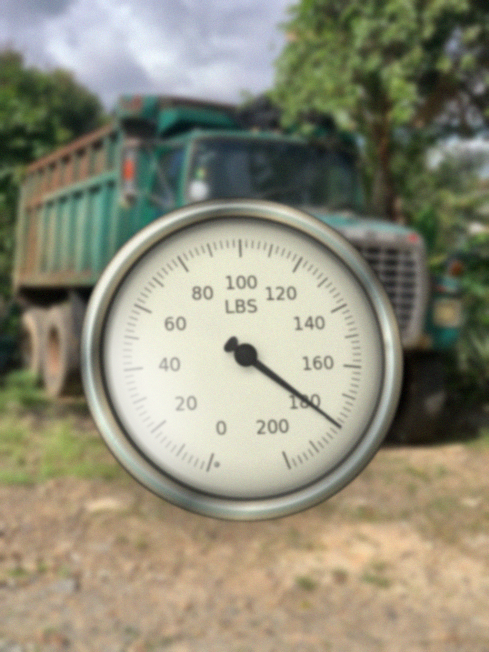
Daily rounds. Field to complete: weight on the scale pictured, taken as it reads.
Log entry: 180 lb
